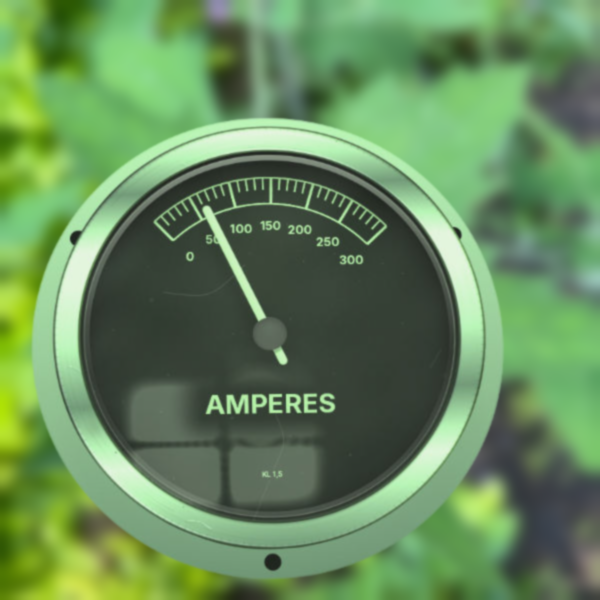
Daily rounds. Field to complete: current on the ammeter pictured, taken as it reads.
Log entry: 60 A
